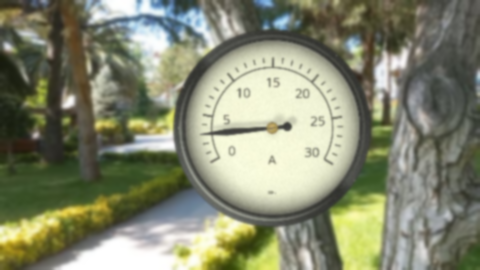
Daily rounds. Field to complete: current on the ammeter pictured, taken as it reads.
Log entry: 3 A
